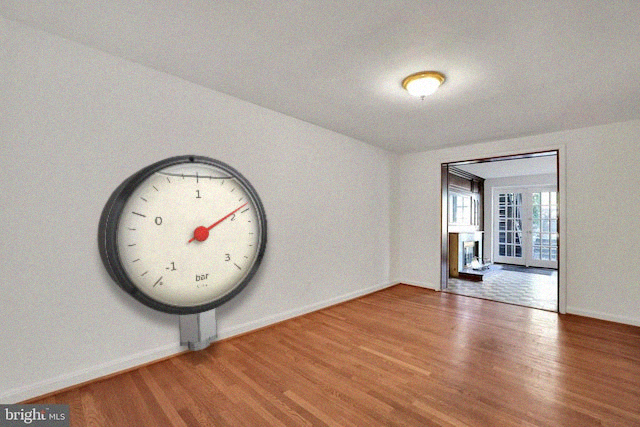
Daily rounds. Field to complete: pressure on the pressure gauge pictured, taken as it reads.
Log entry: 1.9 bar
